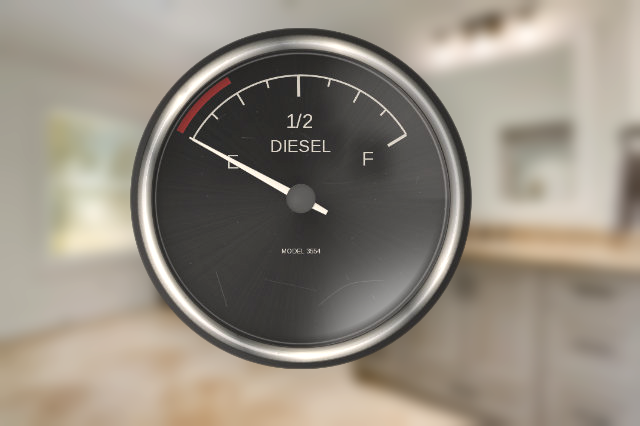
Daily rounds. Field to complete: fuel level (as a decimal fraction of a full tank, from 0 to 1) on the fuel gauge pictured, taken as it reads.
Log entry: 0
